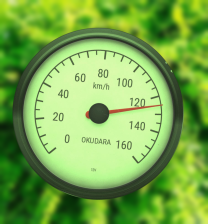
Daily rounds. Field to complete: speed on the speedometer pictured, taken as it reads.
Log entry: 125 km/h
